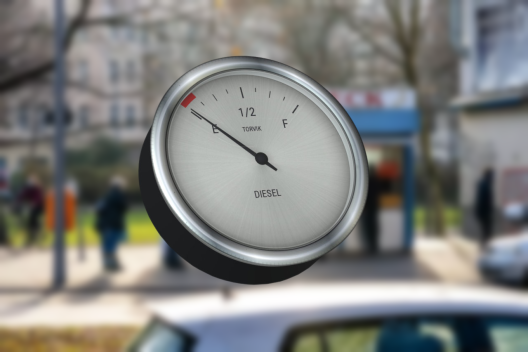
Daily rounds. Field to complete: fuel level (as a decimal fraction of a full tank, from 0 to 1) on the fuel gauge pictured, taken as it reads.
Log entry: 0
